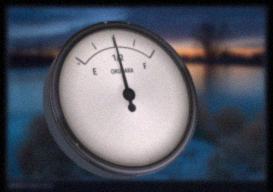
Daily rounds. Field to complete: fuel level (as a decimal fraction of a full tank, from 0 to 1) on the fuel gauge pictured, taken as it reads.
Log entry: 0.5
